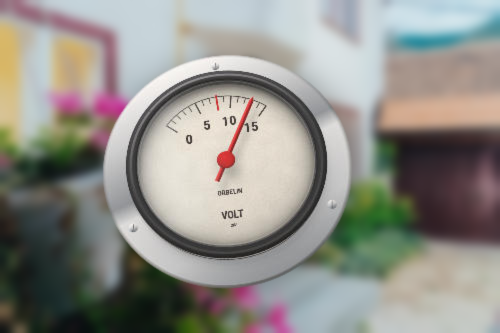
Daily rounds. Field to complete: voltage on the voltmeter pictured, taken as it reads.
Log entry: 13 V
